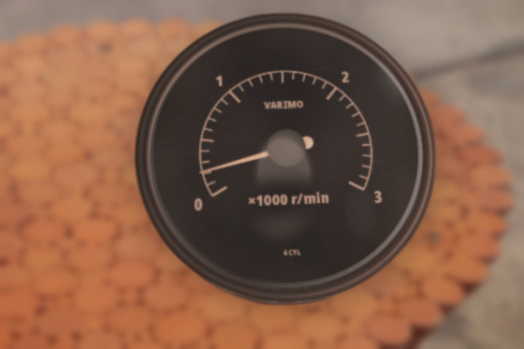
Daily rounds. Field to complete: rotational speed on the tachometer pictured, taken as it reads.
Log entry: 200 rpm
